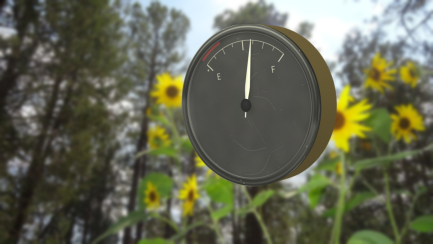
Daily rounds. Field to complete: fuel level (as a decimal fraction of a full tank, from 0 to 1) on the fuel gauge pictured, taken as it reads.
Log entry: 0.625
